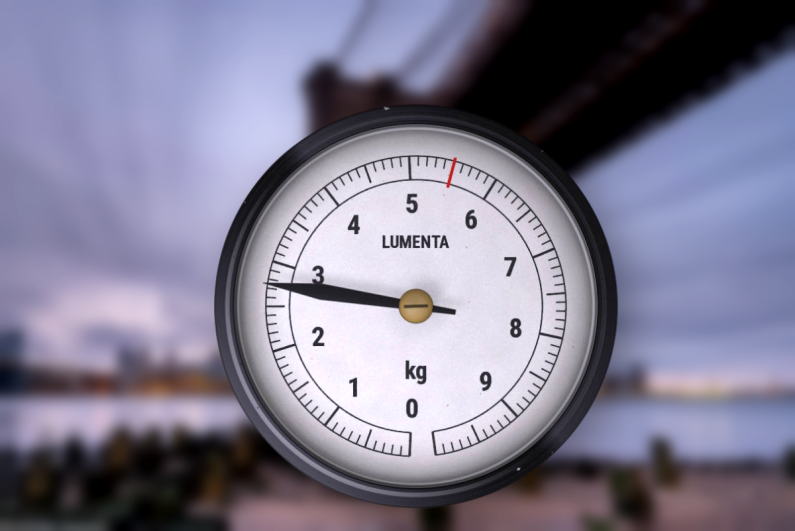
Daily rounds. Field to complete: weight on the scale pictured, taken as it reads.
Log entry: 2.75 kg
